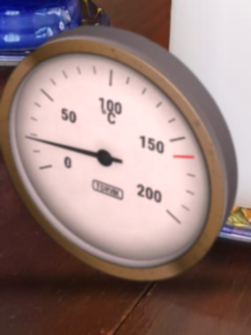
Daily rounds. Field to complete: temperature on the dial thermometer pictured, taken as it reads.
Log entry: 20 °C
